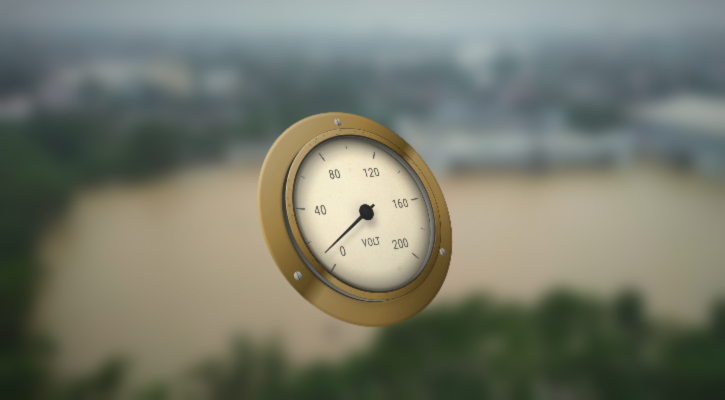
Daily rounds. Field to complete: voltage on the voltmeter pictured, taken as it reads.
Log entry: 10 V
